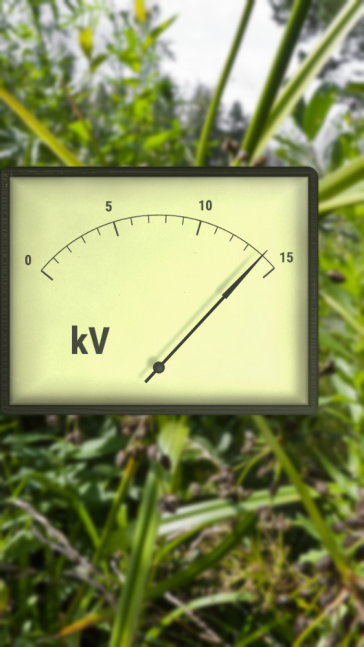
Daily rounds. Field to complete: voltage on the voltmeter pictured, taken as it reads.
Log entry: 14 kV
